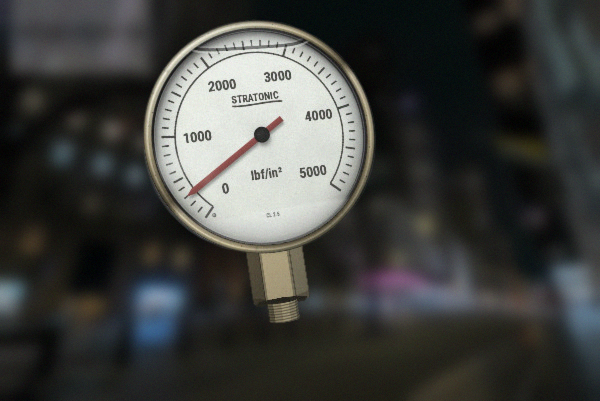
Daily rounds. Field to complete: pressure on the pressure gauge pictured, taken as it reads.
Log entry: 300 psi
